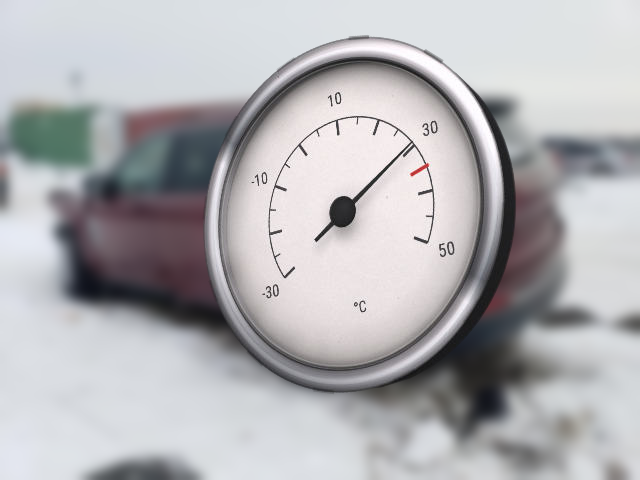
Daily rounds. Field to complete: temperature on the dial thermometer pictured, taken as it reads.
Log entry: 30 °C
